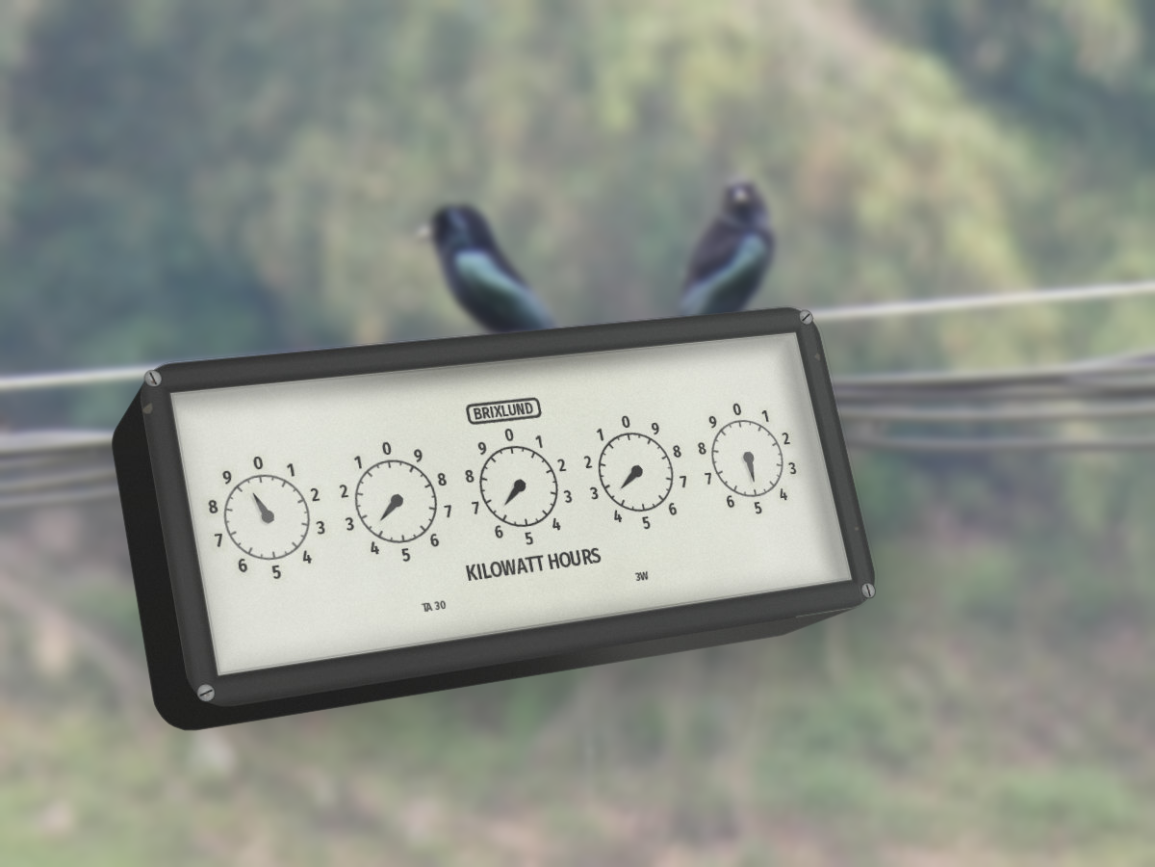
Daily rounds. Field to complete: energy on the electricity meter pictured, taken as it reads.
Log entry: 93635 kWh
